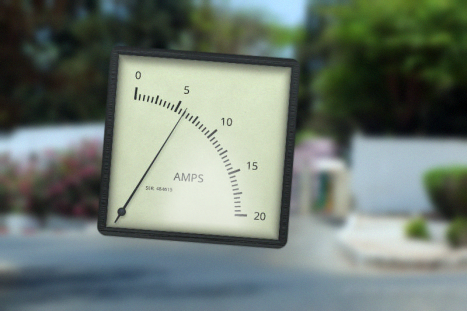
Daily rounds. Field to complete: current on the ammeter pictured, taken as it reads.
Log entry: 6 A
